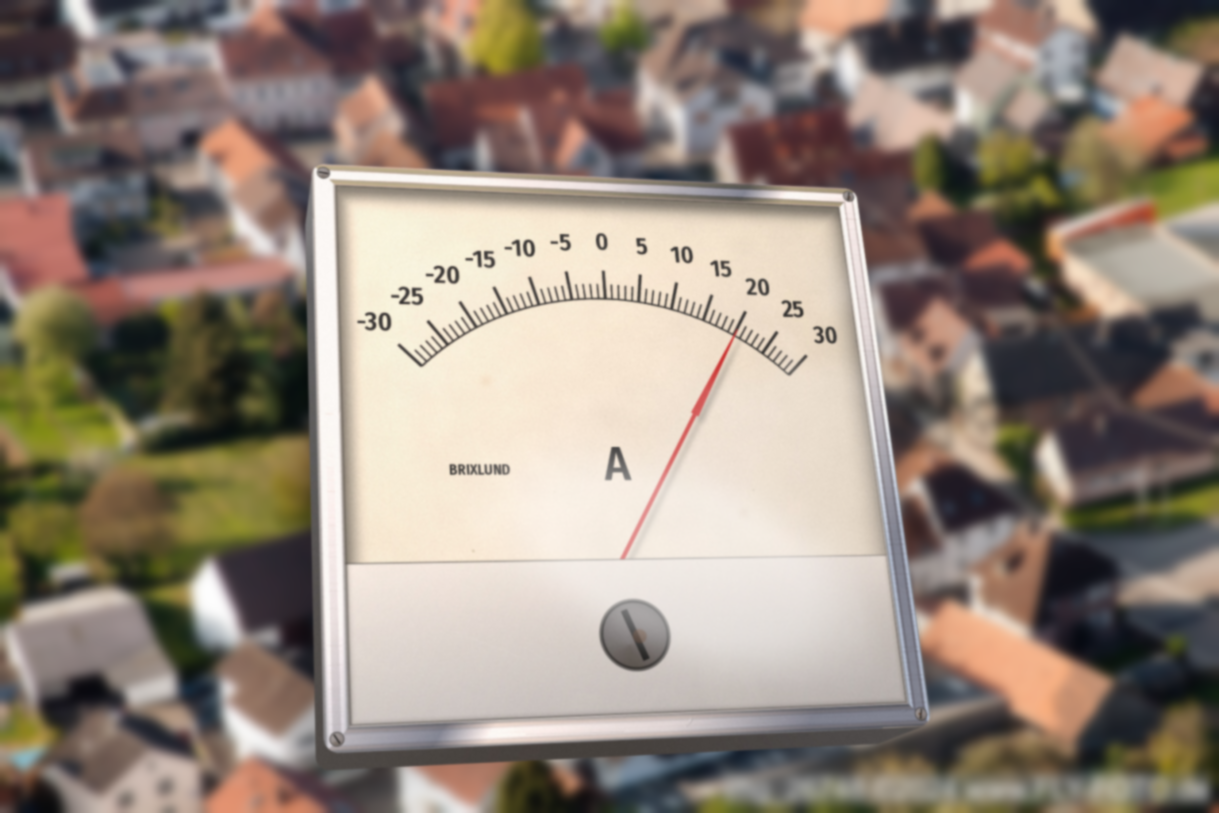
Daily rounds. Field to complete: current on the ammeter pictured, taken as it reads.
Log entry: 20 A
